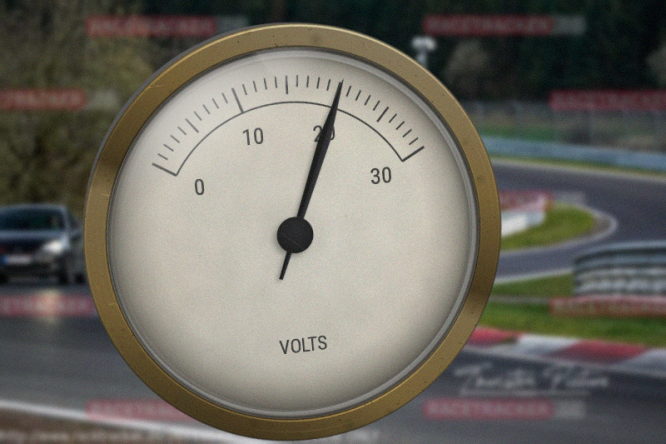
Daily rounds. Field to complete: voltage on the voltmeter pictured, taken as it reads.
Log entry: 20 V
